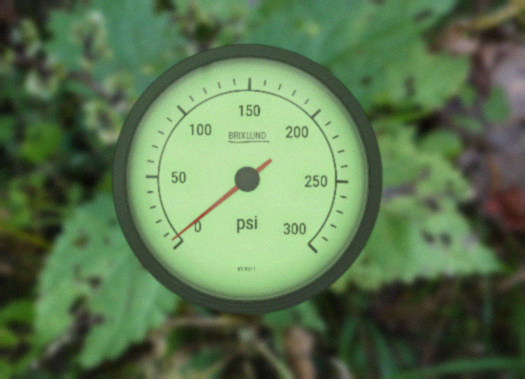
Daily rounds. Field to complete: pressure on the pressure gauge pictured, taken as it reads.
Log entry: 5 psi
